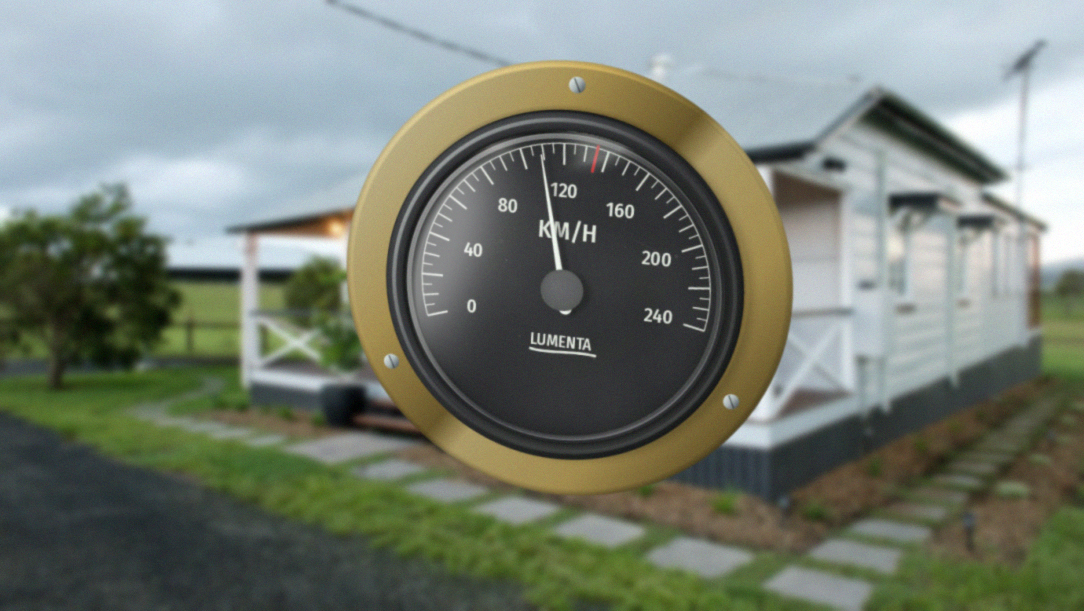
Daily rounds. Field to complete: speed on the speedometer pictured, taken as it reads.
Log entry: 110 km/h
